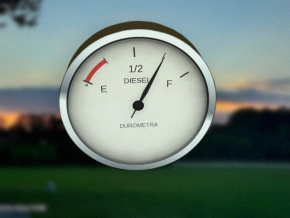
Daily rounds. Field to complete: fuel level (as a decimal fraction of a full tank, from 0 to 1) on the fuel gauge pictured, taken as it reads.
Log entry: 0.75
